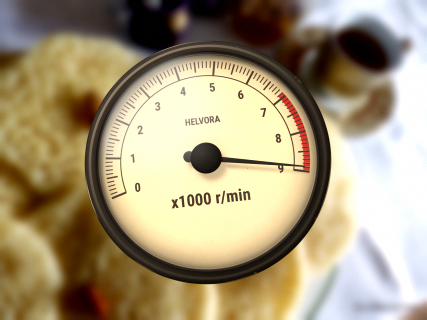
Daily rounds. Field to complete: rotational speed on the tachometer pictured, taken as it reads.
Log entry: 8900 rpm
